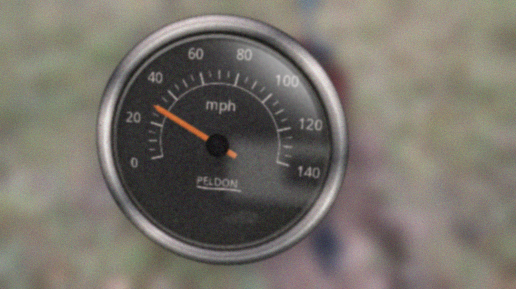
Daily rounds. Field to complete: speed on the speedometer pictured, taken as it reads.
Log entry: 30 mph
